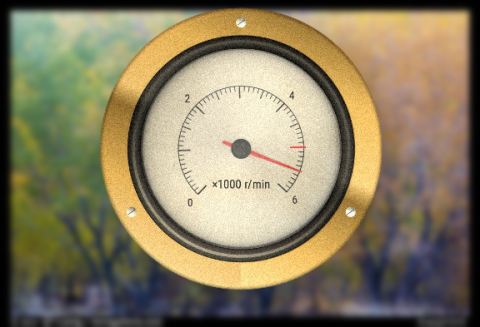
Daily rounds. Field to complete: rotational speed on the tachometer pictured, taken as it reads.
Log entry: 5500 rpm
